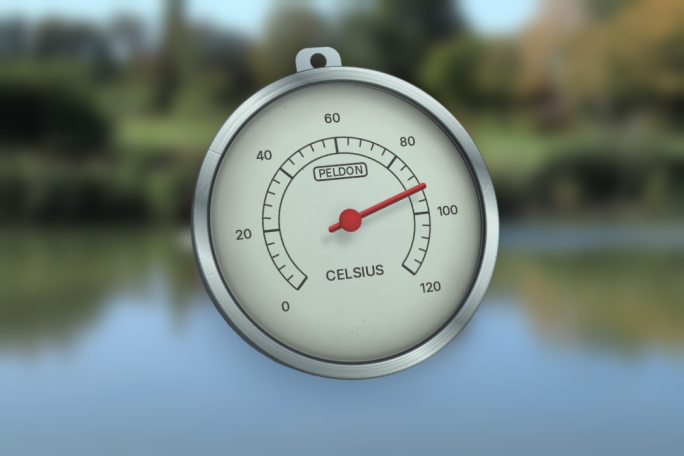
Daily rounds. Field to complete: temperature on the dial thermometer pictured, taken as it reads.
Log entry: 92 °C
